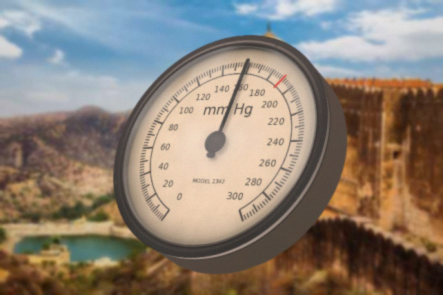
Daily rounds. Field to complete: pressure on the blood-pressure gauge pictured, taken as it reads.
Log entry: 160 mmHg
